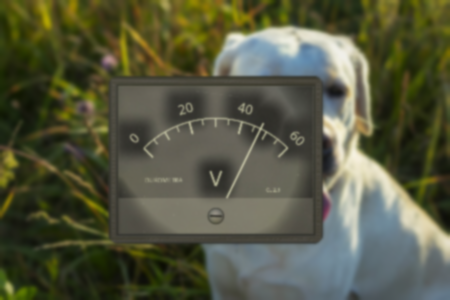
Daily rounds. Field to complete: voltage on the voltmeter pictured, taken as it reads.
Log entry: 47.5 V
